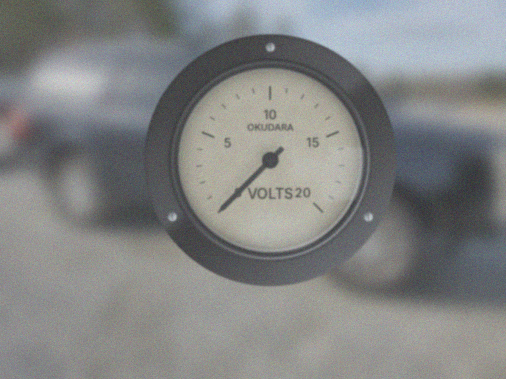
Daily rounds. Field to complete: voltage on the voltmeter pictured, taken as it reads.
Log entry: 0 V
